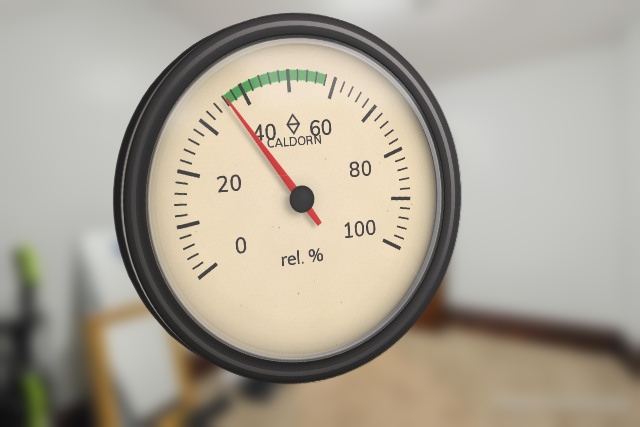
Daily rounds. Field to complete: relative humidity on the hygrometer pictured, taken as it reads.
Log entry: 36 %
